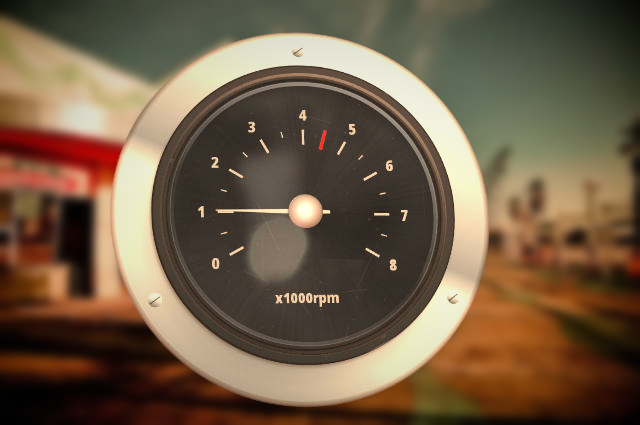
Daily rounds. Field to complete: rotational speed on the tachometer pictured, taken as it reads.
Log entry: 1000 rpm
